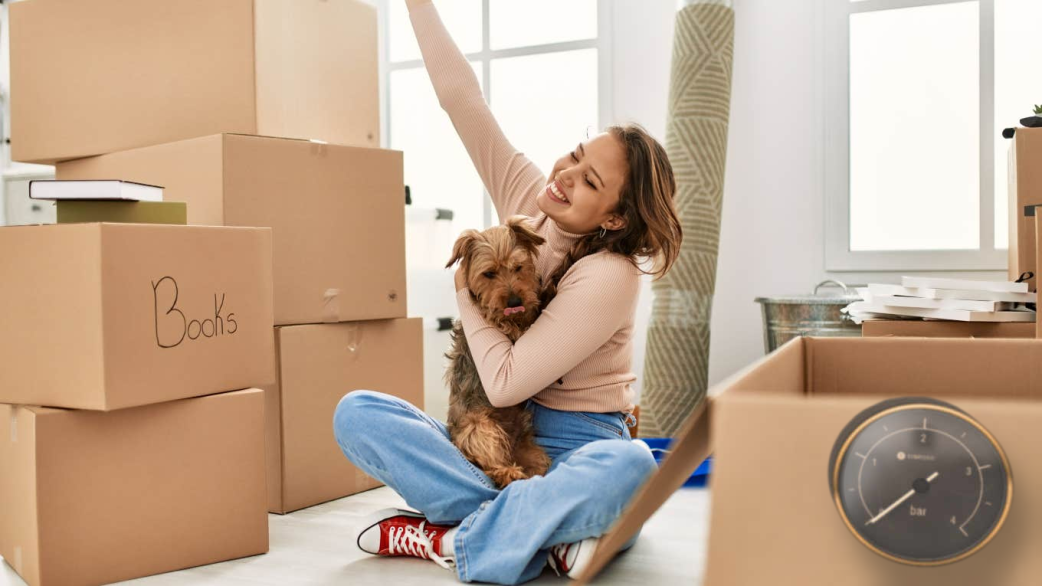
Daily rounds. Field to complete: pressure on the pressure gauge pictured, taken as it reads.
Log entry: 0 bar
